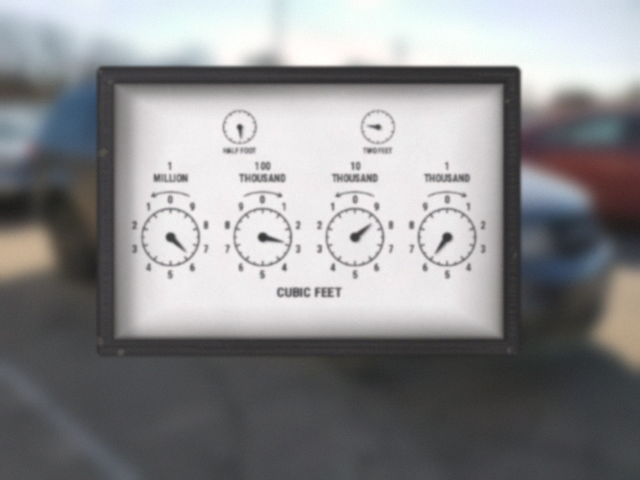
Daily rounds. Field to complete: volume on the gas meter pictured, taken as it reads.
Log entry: 628600 ft³
